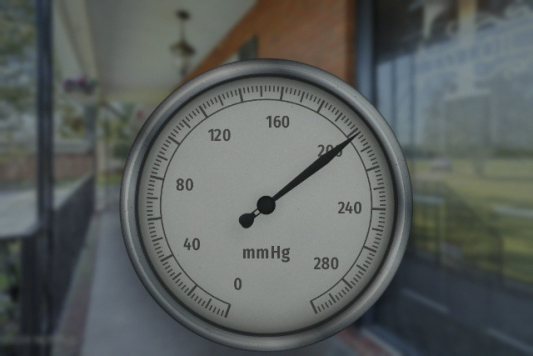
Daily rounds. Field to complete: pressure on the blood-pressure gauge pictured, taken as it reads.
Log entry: 202 mmHg
